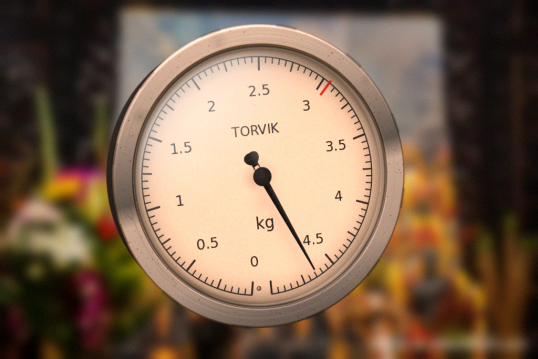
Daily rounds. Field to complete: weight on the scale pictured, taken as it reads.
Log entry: 4.65 kg
